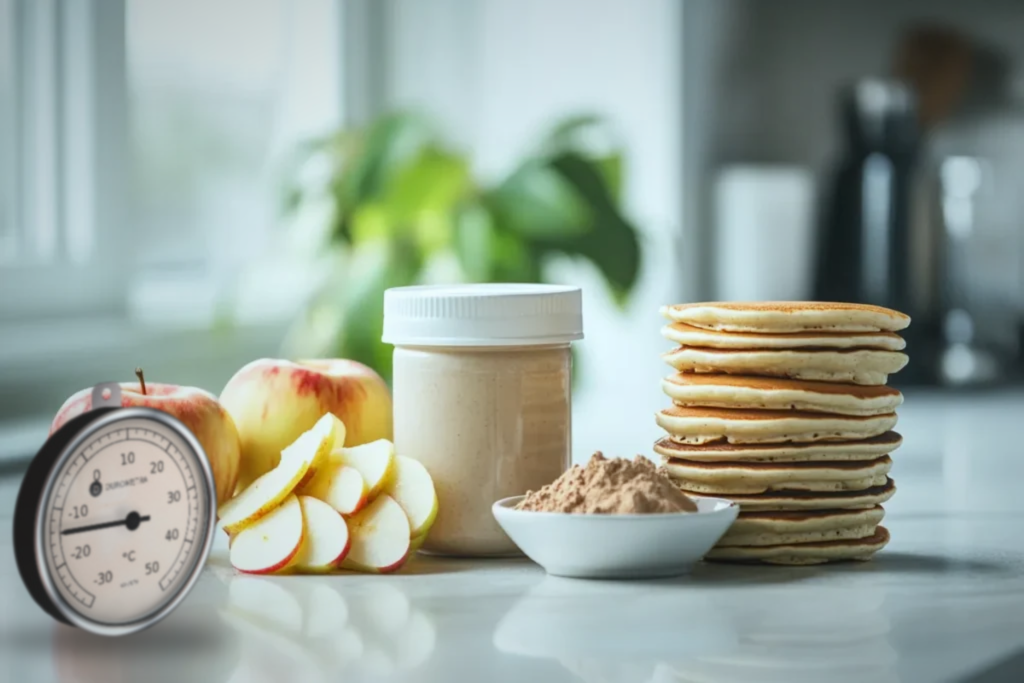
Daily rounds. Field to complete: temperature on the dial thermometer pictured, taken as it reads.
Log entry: -14 °C
